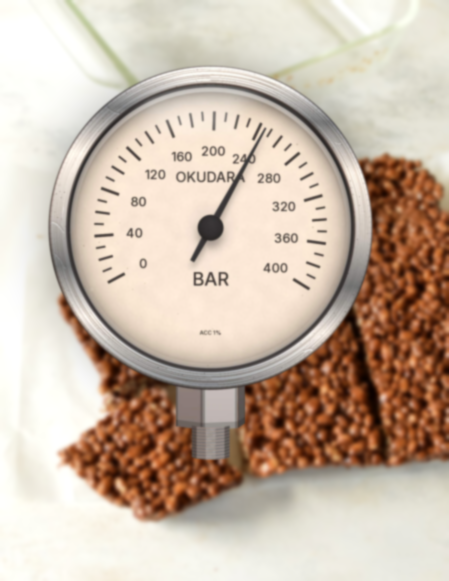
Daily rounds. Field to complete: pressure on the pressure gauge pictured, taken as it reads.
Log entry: 245 bar
